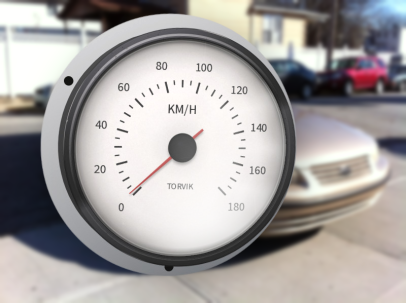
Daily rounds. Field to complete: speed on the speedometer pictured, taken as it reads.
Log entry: 2.5 km/h
